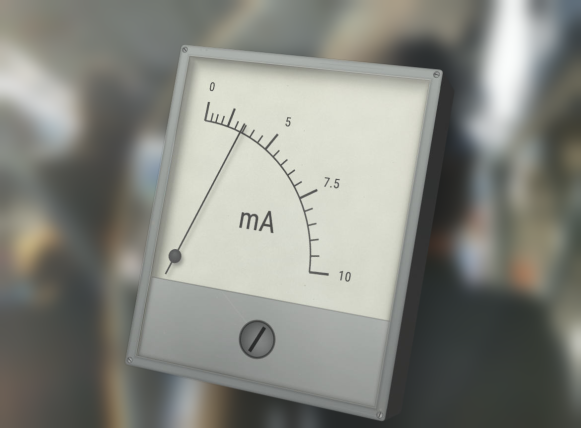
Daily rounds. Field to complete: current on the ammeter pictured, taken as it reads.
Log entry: 3.5 mA
